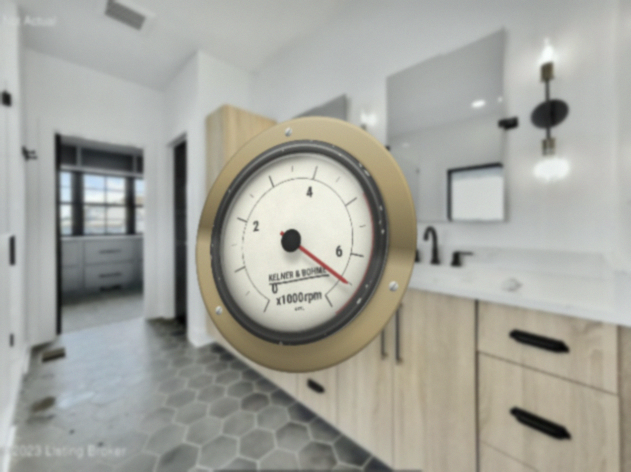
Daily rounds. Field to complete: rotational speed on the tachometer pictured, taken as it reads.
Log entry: 6500 rpm
